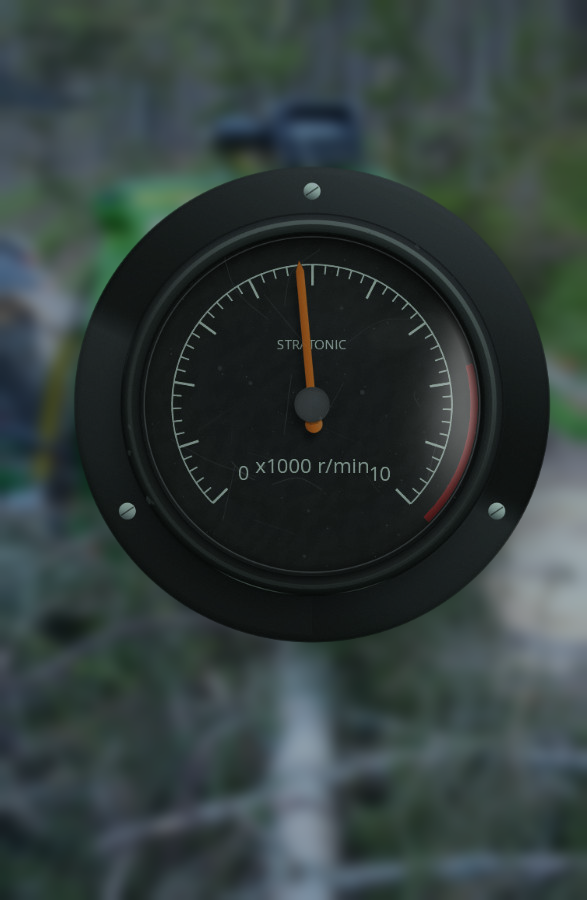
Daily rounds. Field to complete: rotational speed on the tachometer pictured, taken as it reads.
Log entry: 4800 rpm
